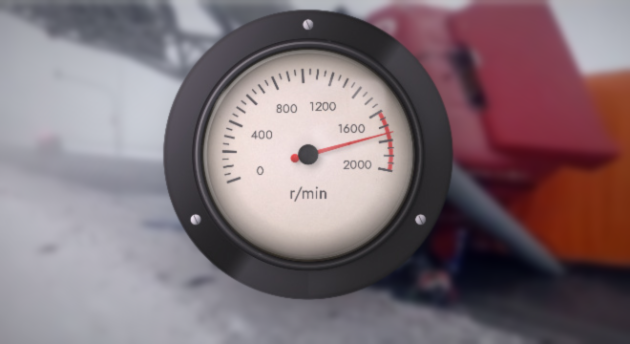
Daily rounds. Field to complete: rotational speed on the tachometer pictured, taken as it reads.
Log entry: 1750 rpm
